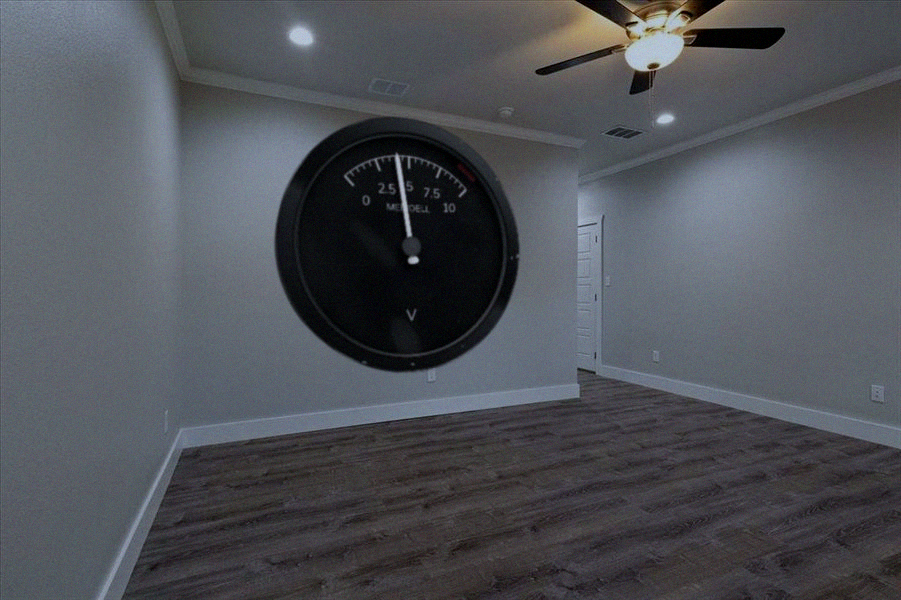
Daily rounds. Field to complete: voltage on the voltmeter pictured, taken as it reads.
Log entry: 4 V
